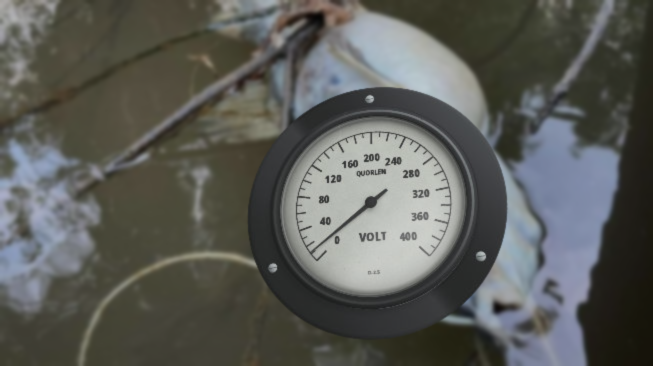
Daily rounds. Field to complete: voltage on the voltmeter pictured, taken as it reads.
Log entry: 10 V
